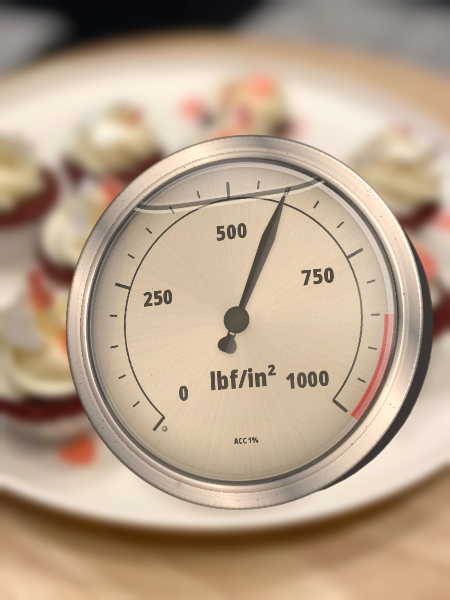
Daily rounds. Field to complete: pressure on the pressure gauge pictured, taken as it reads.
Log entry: 600 psi
